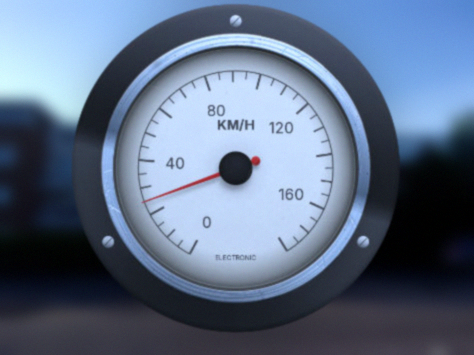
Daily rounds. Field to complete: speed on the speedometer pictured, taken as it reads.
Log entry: 25 km/h
